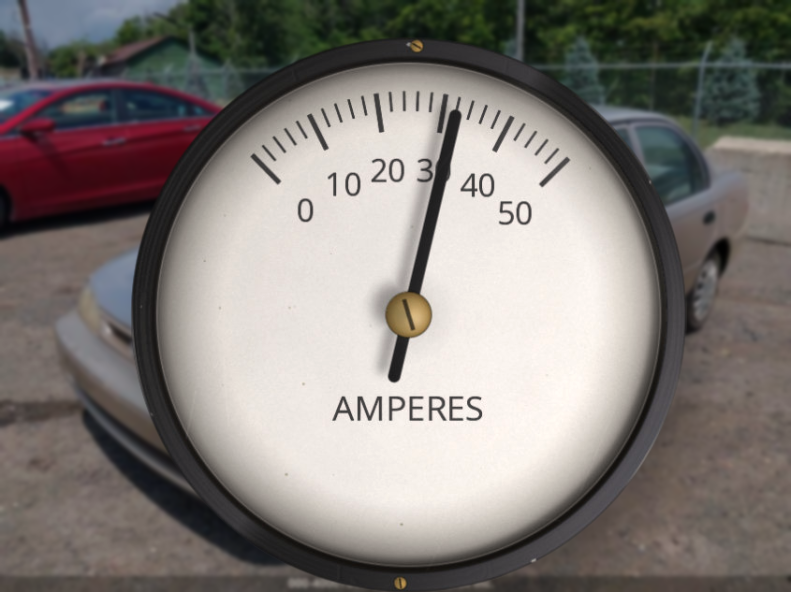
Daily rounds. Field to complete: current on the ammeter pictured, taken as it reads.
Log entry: 32 A
